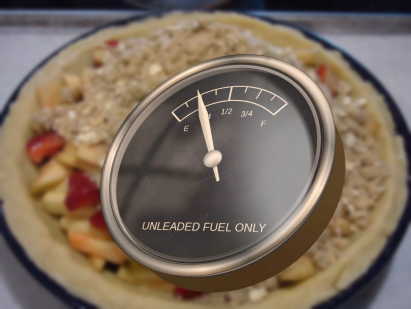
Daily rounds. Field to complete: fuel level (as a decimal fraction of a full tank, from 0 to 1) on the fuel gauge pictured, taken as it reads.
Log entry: 0.25
